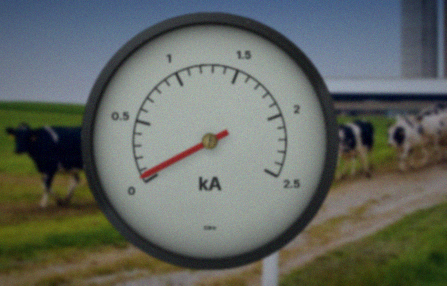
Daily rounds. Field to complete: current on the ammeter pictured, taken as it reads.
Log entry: 0.05 kA
